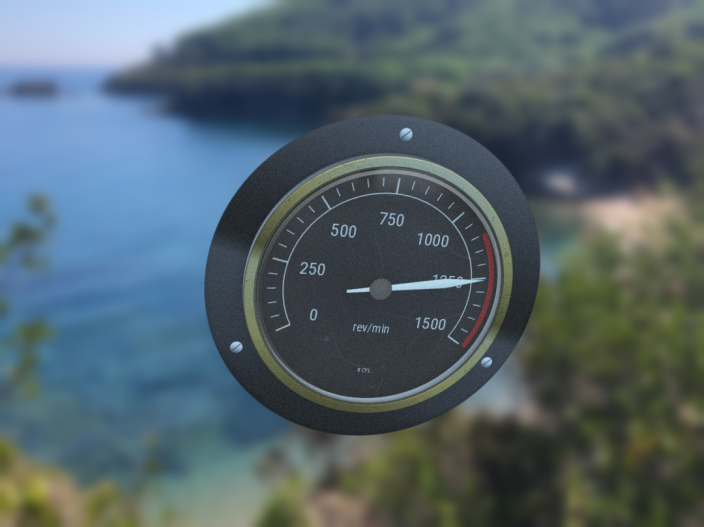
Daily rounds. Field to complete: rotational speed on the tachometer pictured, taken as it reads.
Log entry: 1250 rpm
